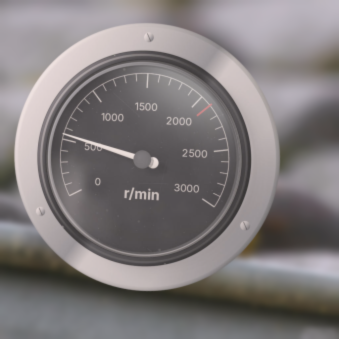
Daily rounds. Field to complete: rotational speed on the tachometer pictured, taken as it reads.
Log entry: 550 rpm
